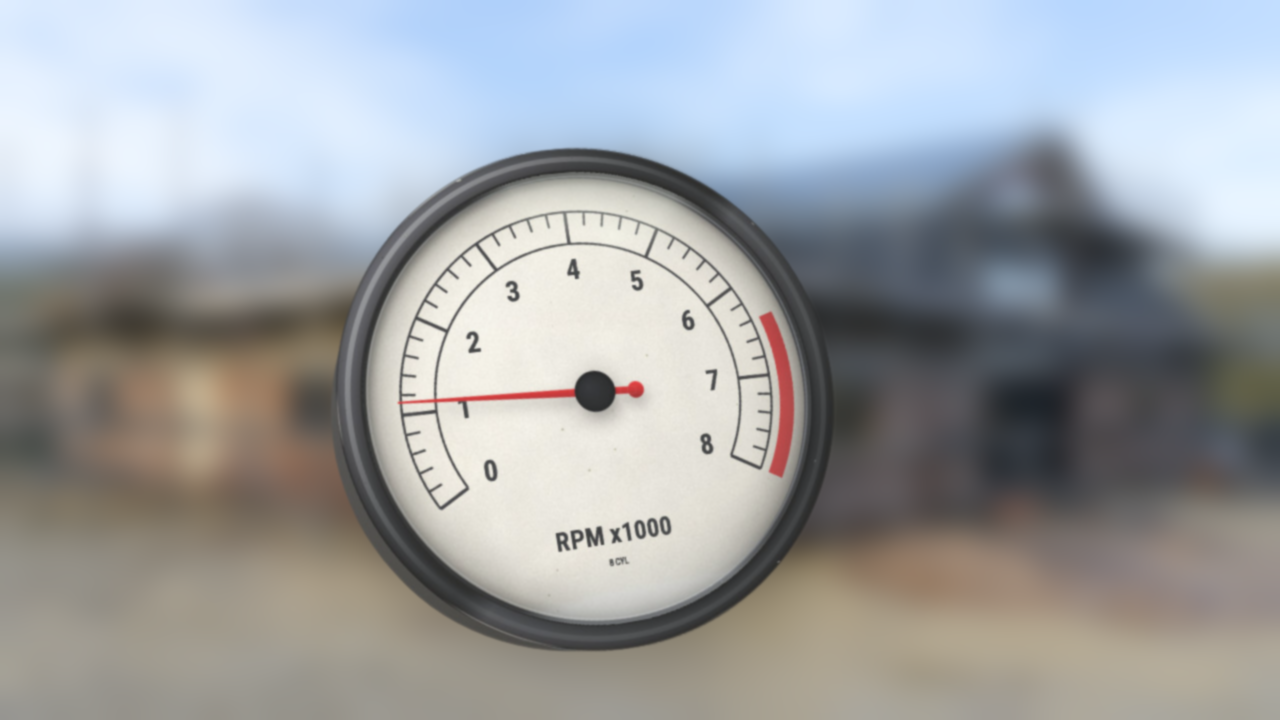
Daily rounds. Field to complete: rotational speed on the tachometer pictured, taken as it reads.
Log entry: 1100 rpm
